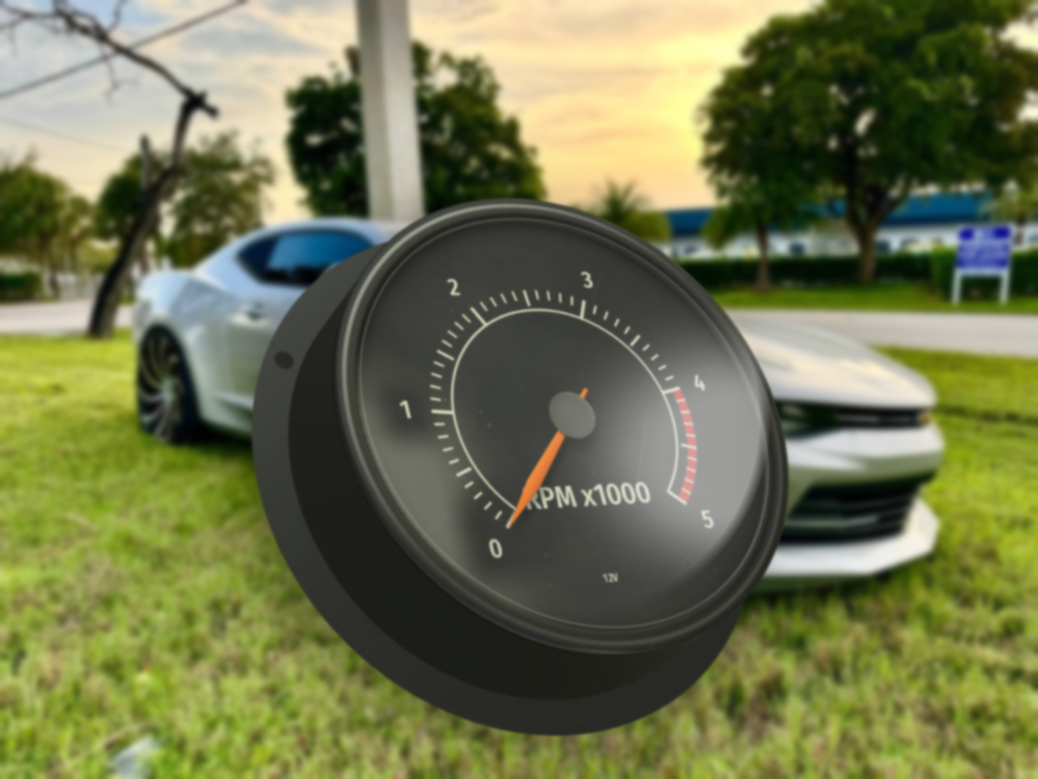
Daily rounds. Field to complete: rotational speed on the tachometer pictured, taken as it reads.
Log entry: 0 rpm
